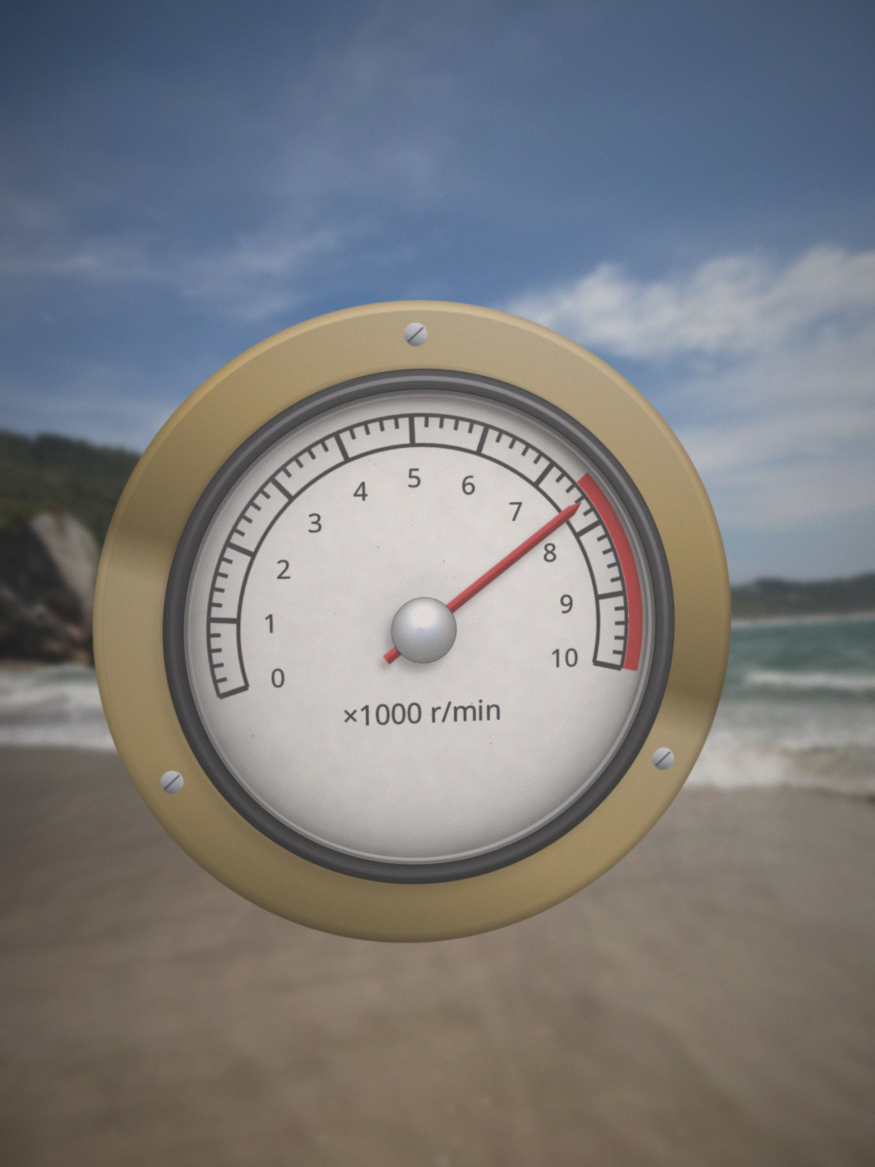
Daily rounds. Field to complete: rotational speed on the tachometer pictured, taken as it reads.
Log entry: 7600 rpm
